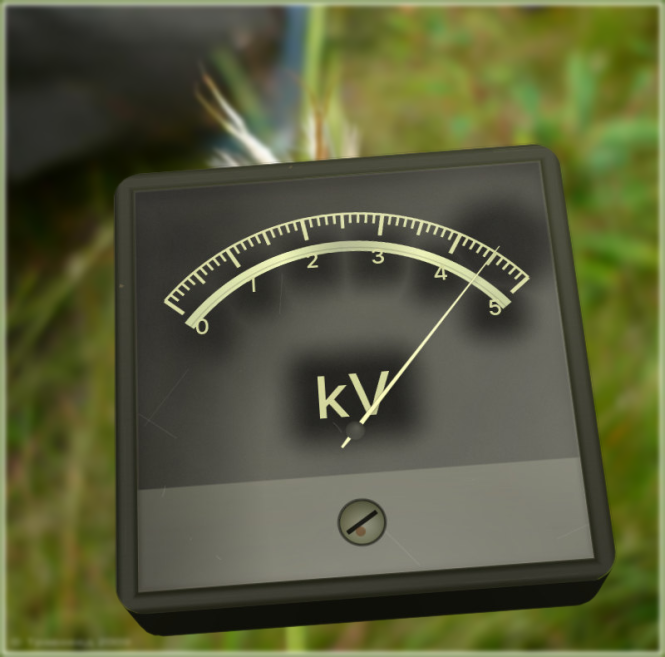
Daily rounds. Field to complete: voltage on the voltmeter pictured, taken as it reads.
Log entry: 4.5 kV
